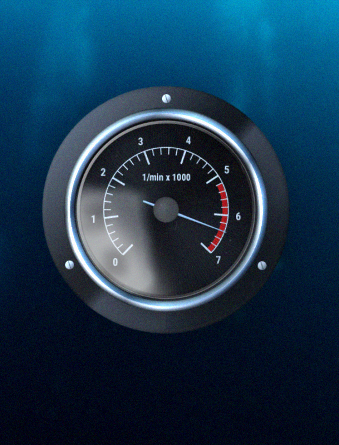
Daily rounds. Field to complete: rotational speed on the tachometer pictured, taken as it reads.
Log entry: 6400 rpm
